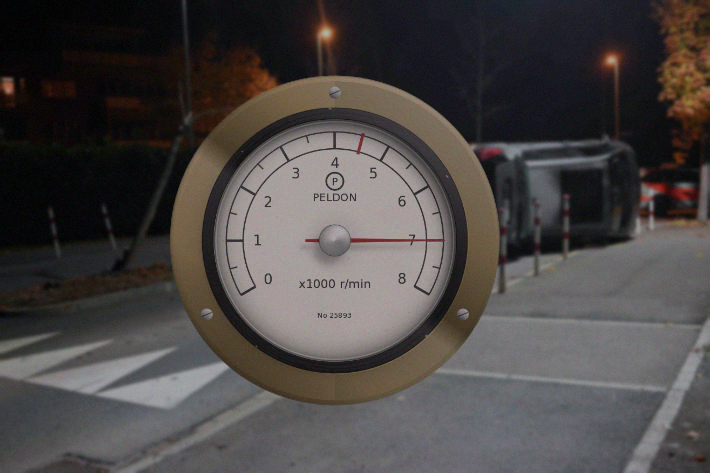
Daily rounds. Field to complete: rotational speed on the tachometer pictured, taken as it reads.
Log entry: 7000 rpm
